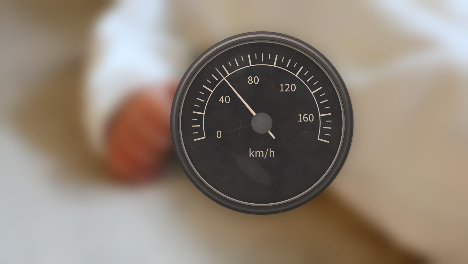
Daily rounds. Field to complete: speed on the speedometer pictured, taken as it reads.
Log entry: 55 km/h
